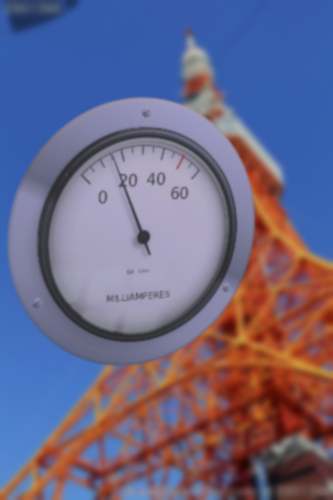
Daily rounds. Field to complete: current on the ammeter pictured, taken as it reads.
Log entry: 15 mA
